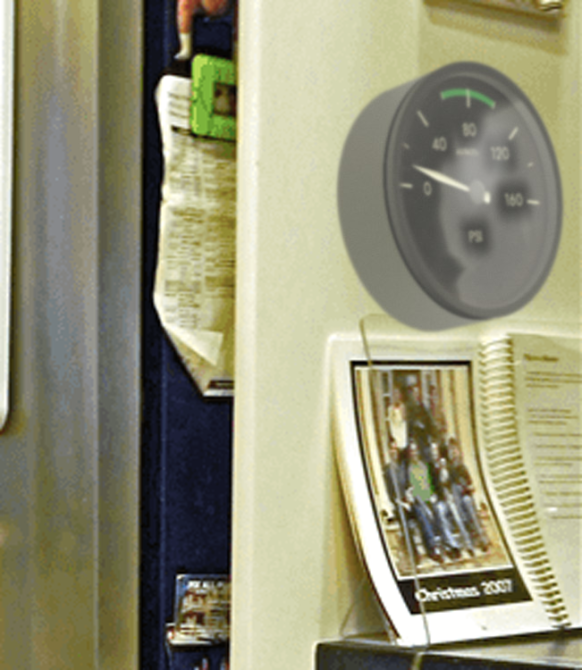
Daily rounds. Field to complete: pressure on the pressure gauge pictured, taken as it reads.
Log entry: 10 psi
